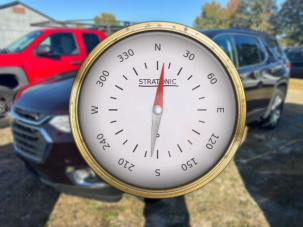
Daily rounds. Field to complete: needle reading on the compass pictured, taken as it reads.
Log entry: 7.5 °
